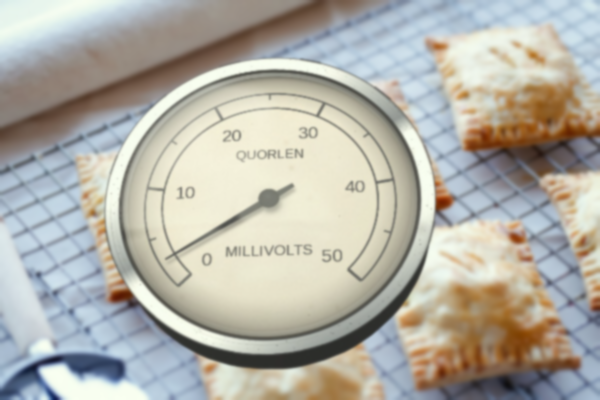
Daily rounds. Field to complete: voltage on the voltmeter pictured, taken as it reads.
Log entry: 2.5 mV
